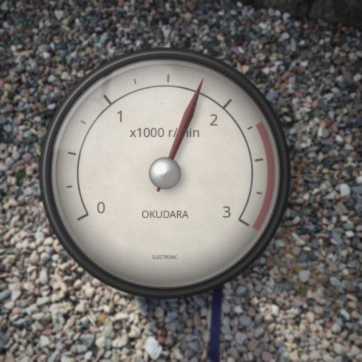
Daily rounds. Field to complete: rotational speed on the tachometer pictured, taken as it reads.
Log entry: 1750 rpm
